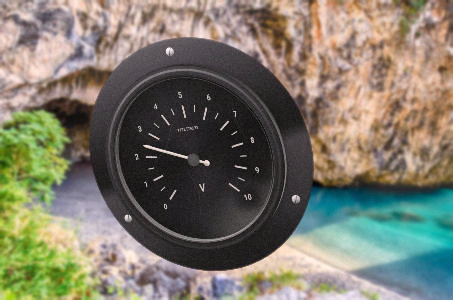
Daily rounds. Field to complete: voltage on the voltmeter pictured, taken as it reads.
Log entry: 2.5 V
